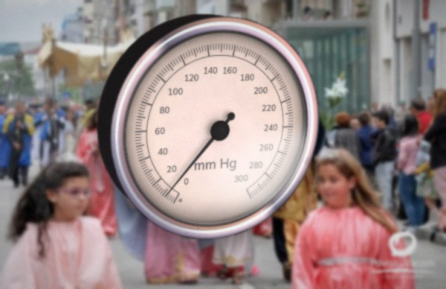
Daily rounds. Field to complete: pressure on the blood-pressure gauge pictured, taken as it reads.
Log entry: 10 mmHg
